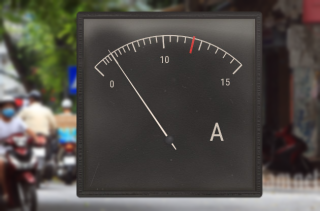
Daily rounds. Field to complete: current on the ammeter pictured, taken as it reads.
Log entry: 5 A
